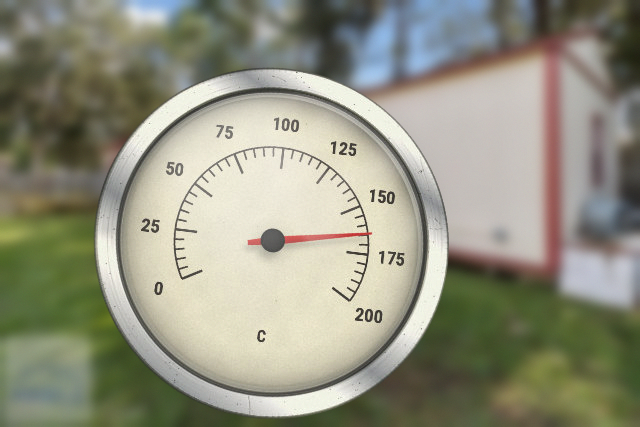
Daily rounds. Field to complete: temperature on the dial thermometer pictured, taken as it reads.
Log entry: 165 °C
